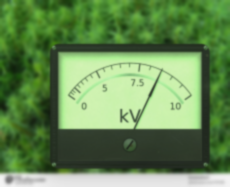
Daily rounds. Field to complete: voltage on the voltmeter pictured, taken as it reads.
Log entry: 8.5 kV
